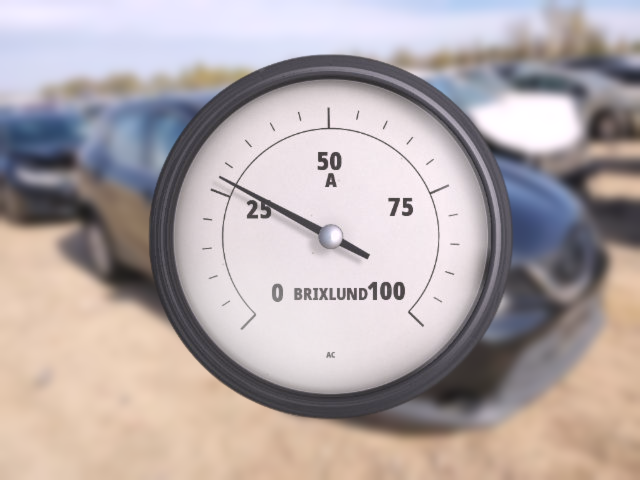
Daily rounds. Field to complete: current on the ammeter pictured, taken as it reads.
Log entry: 27.5 A
